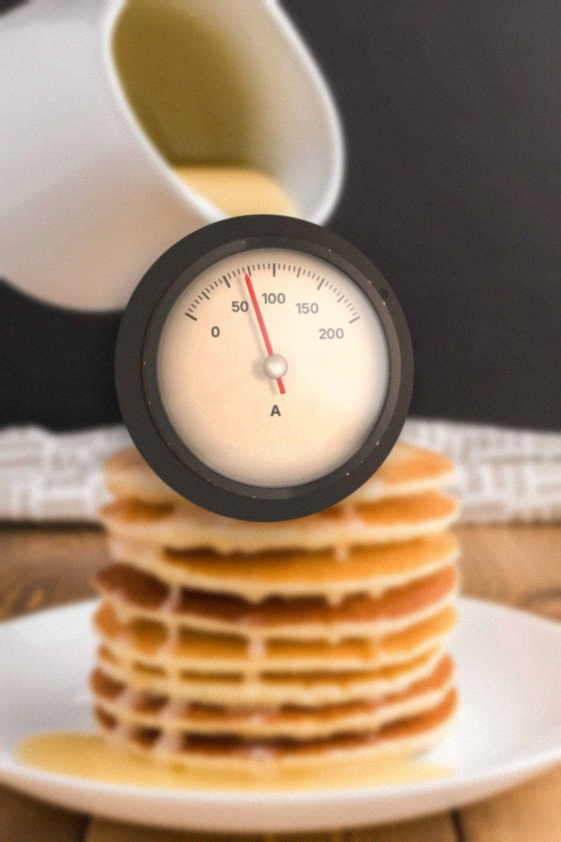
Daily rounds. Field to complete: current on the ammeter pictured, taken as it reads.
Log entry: 70 A
